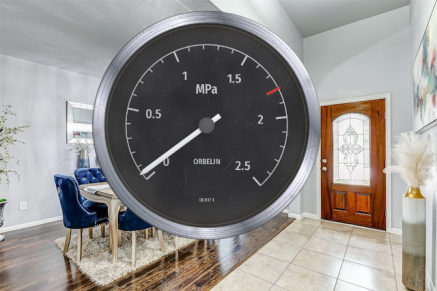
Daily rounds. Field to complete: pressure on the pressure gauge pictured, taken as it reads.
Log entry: 0.05 MPa
